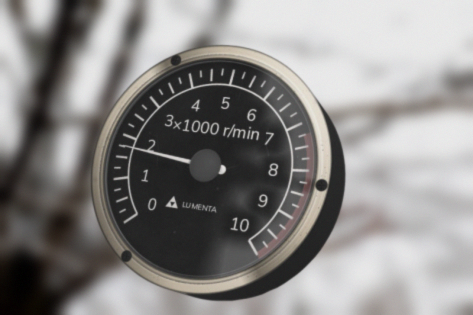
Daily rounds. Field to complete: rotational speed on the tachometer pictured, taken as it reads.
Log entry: 1750 rpm
